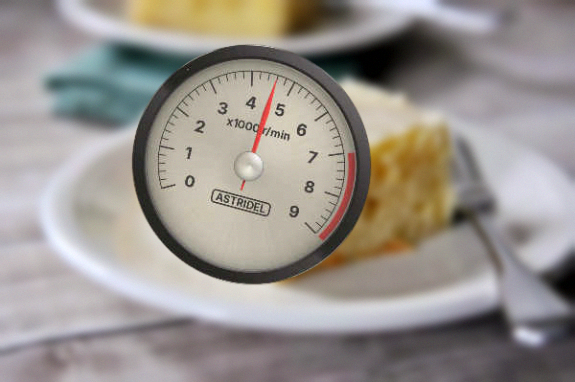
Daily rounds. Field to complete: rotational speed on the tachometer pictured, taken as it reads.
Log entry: 4600 rpm
